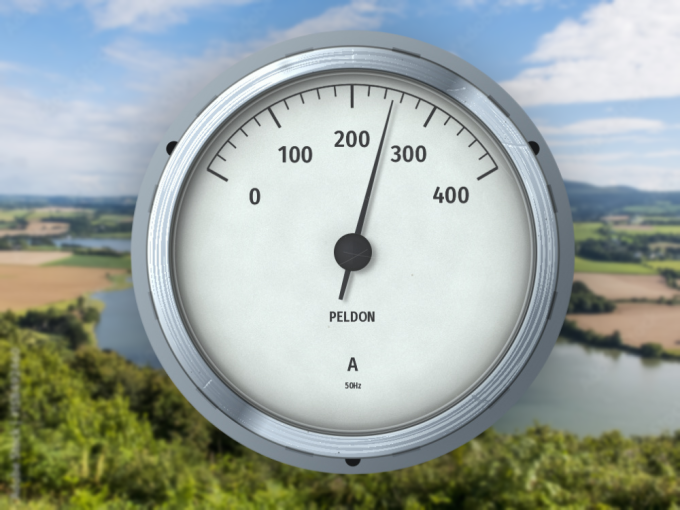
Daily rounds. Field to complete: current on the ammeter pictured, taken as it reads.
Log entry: 250 A
